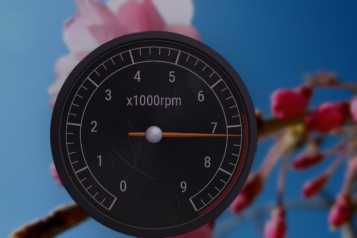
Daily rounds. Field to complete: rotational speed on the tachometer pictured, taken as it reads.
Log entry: 7200 rpm
